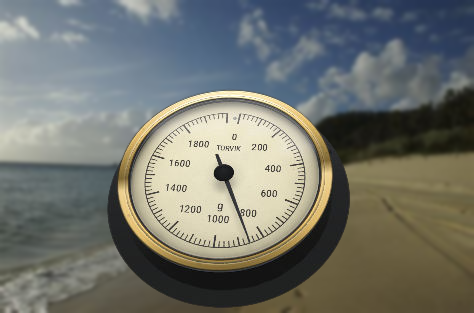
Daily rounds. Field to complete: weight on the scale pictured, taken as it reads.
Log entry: 860 g
